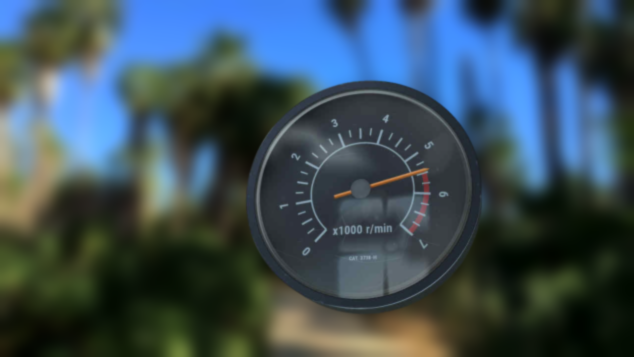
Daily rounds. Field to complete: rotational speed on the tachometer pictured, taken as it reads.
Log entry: 5500 rpm
